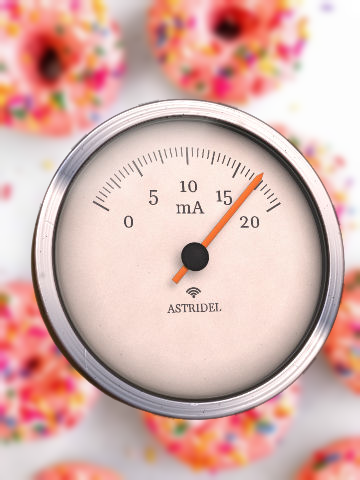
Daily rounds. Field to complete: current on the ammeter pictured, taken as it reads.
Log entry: 17 mA
